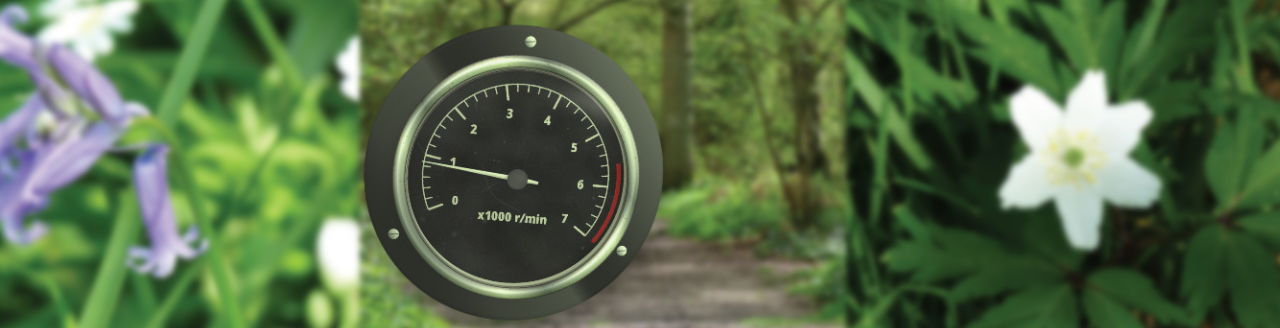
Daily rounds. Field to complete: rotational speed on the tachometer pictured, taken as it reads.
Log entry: 900 rpm
